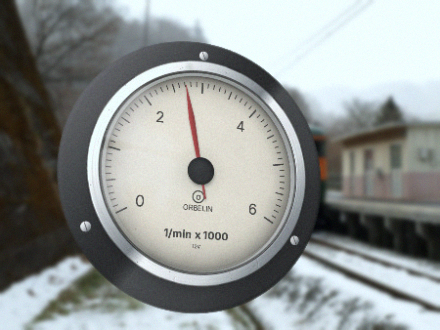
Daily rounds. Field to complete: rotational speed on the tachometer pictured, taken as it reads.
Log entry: 2700 rpm
